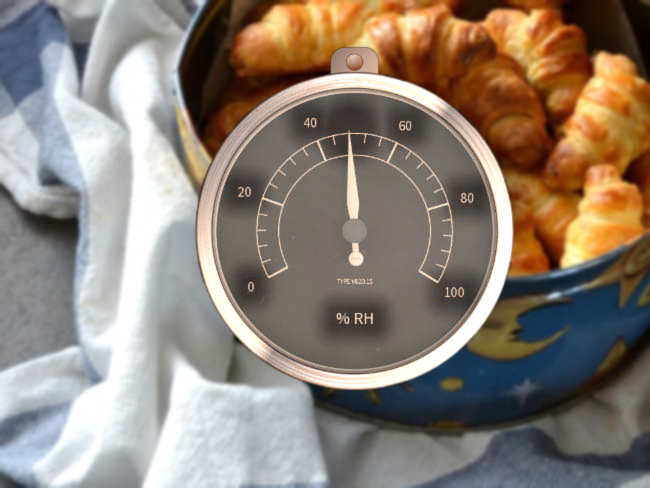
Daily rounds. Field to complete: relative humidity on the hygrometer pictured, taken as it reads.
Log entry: 48 %
